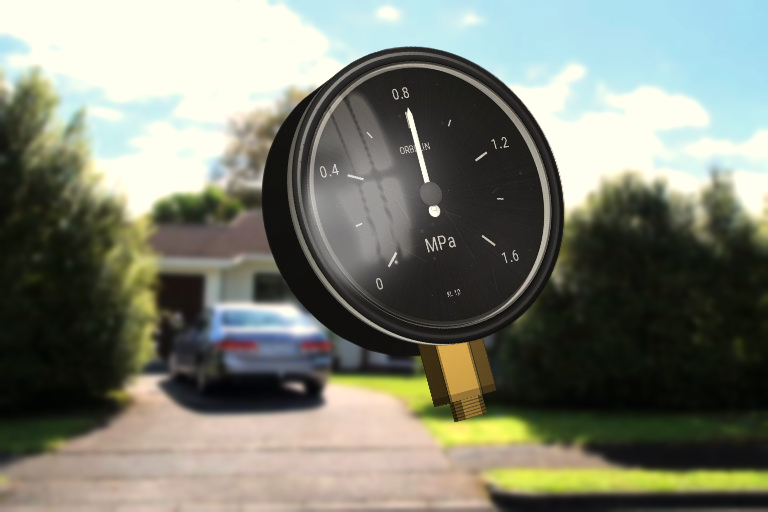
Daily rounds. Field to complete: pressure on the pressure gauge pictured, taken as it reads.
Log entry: 0.8 MPa
